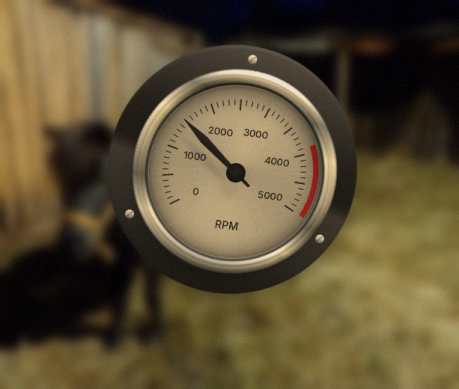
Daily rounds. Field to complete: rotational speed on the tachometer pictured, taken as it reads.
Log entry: 1500 rpm
